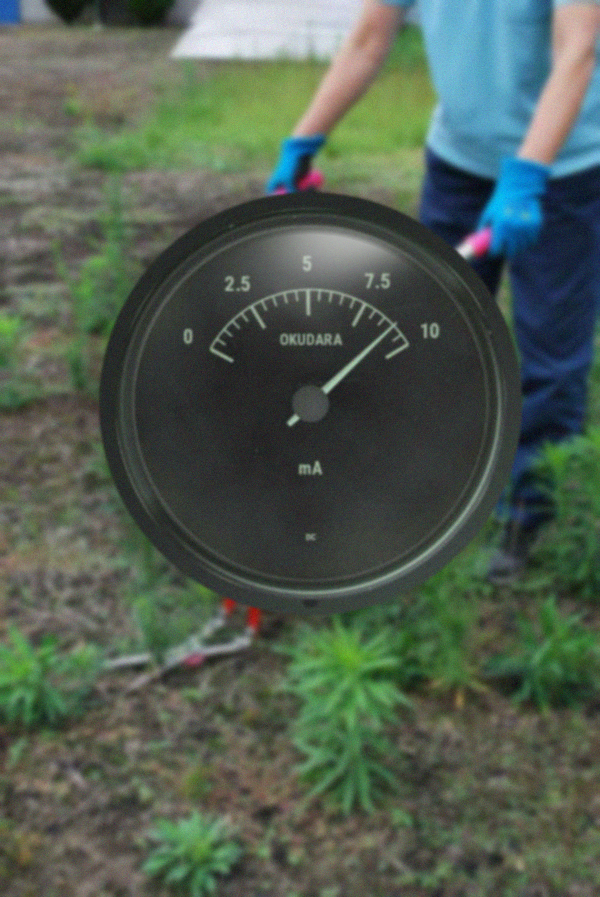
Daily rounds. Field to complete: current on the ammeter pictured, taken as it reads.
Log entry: 9 mA
